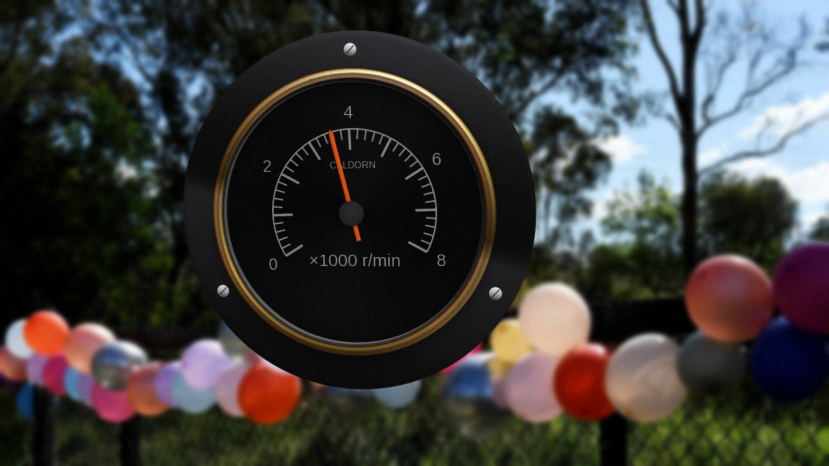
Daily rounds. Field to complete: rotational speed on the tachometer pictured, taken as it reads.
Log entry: 3600 rpm
